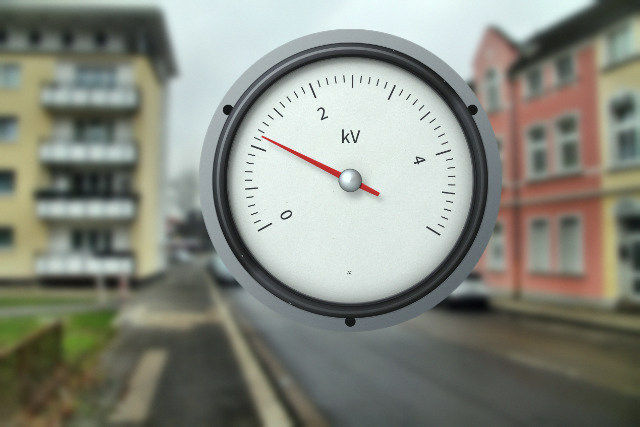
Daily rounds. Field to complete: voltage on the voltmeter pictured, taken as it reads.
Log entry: 1.15 kV
